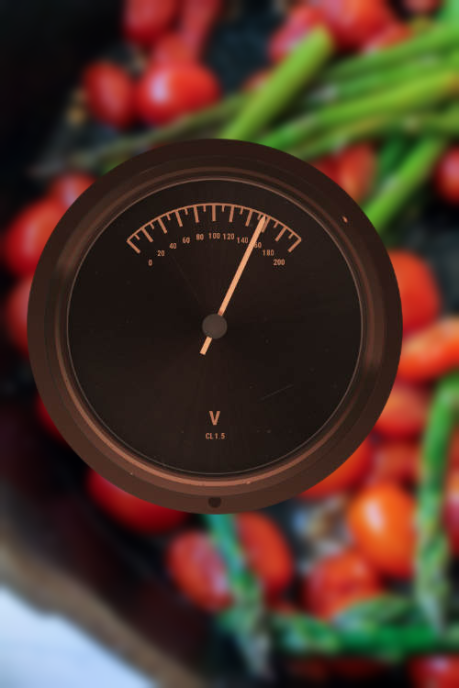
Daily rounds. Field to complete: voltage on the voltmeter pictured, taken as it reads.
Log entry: 155 V
